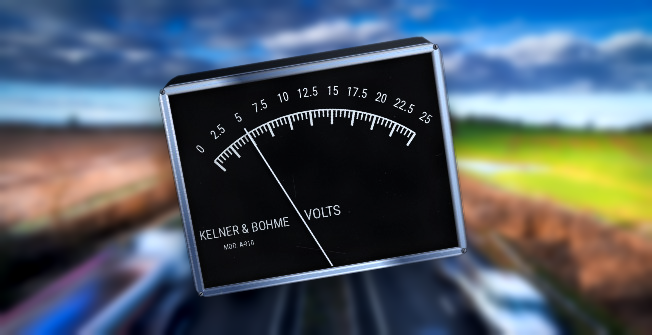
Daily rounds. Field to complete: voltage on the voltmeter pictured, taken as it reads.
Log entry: 5 V
